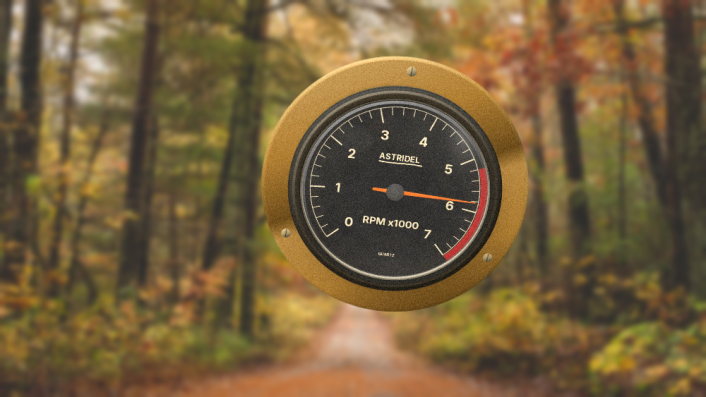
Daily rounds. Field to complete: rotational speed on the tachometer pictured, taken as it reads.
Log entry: 5800 rpm
